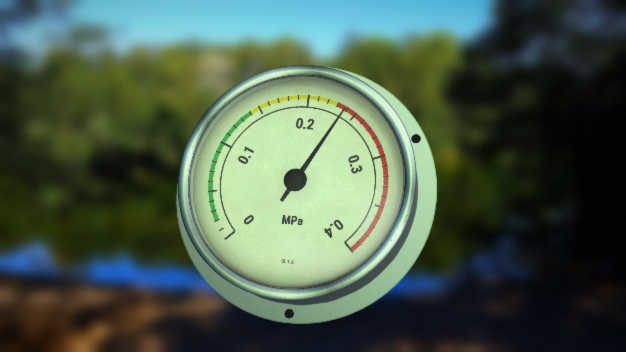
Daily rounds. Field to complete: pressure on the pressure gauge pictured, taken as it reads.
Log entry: 0.24 MPa
